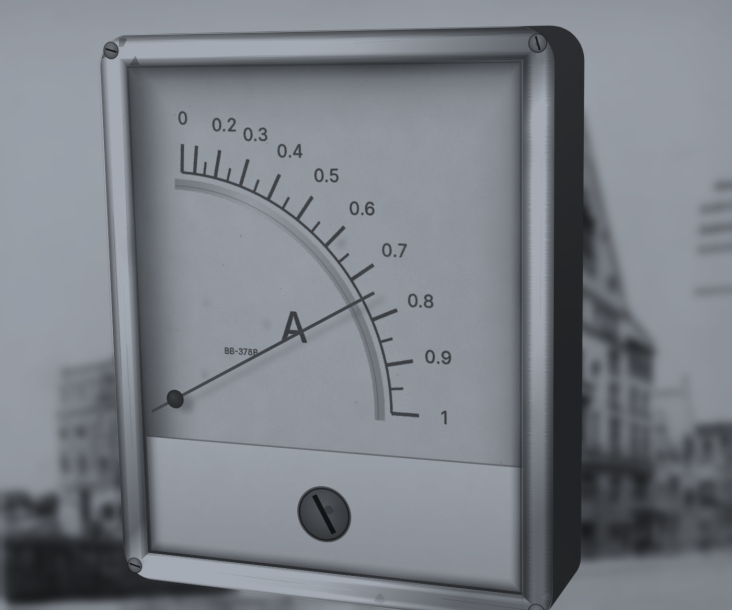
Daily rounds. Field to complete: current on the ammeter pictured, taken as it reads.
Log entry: 0.75 A
